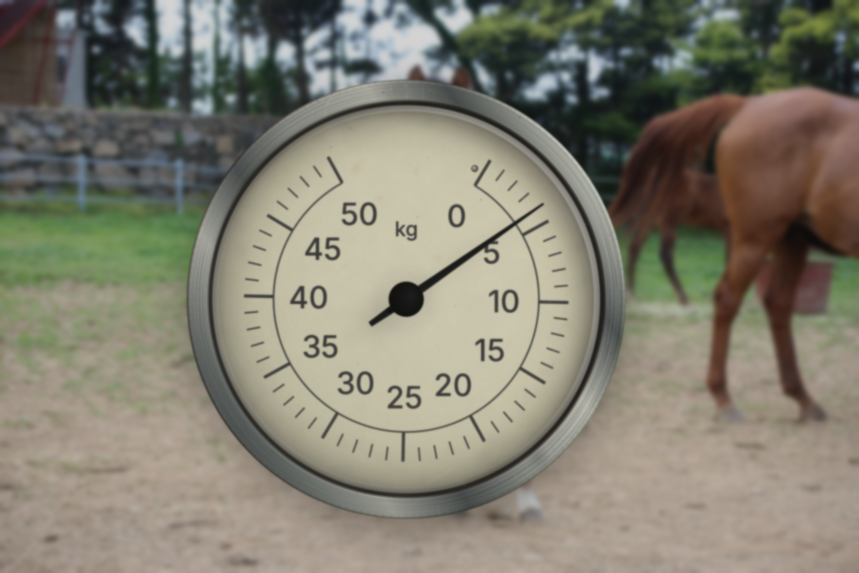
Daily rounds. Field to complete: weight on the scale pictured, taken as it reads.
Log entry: 4 kg
